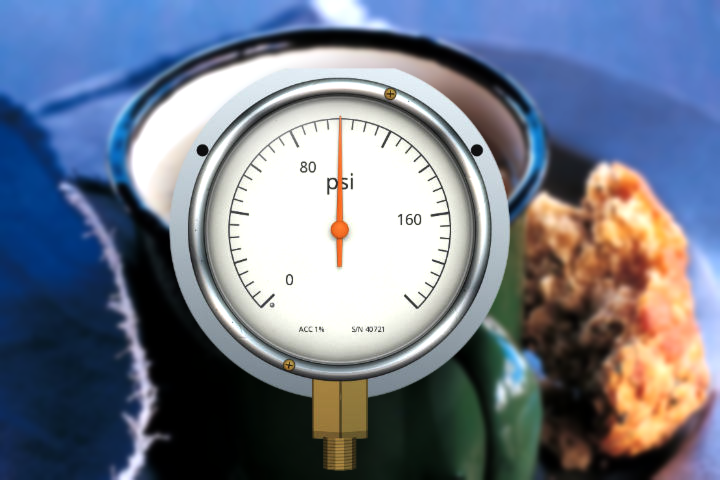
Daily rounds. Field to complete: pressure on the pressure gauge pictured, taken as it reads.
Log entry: 100 psi
